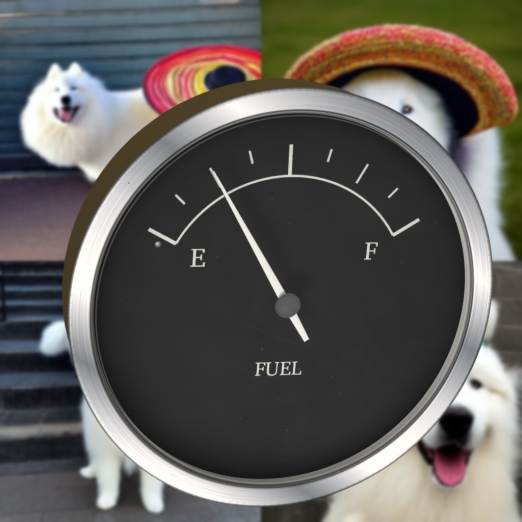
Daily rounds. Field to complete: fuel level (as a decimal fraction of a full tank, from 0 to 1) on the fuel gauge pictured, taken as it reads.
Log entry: 0.25
